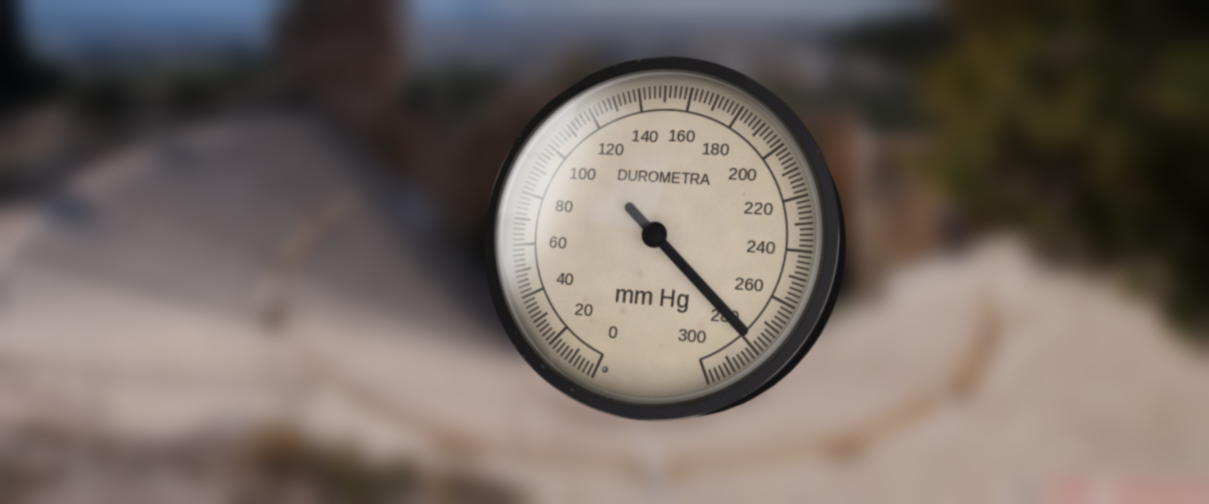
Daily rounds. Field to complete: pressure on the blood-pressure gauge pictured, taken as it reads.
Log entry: 278 mmHg
